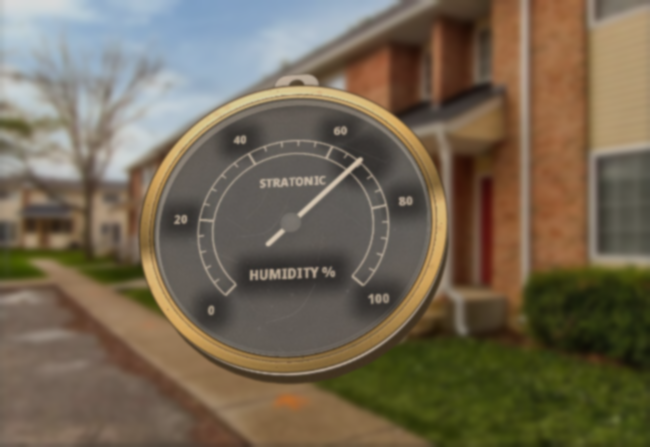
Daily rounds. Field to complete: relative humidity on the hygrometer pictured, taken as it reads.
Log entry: 68 %
